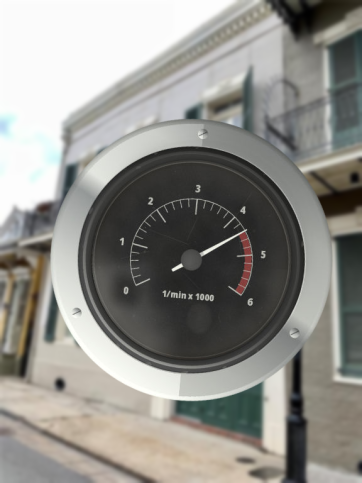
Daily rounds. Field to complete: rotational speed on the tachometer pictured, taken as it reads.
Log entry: 4400 rpm
